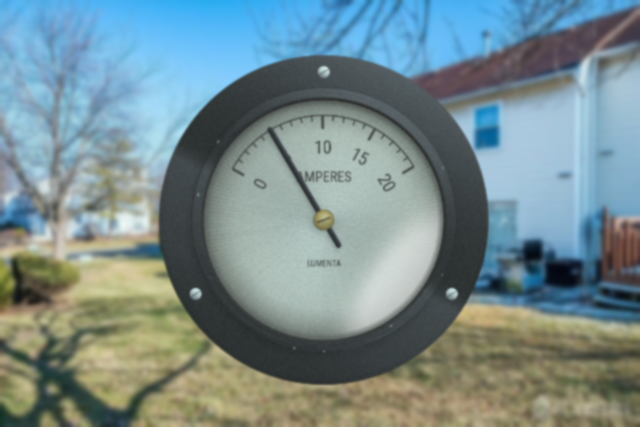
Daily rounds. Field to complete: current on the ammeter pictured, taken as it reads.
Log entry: 5 A
